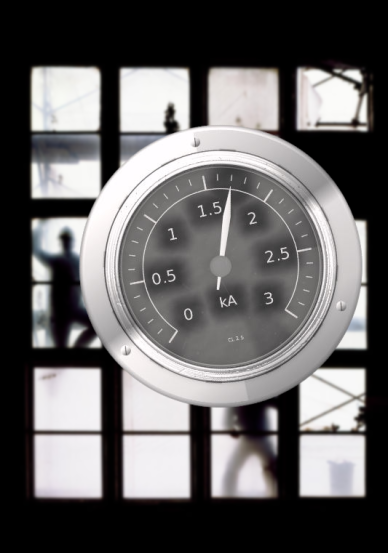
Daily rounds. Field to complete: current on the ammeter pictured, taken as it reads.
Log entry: 1.7 kA
